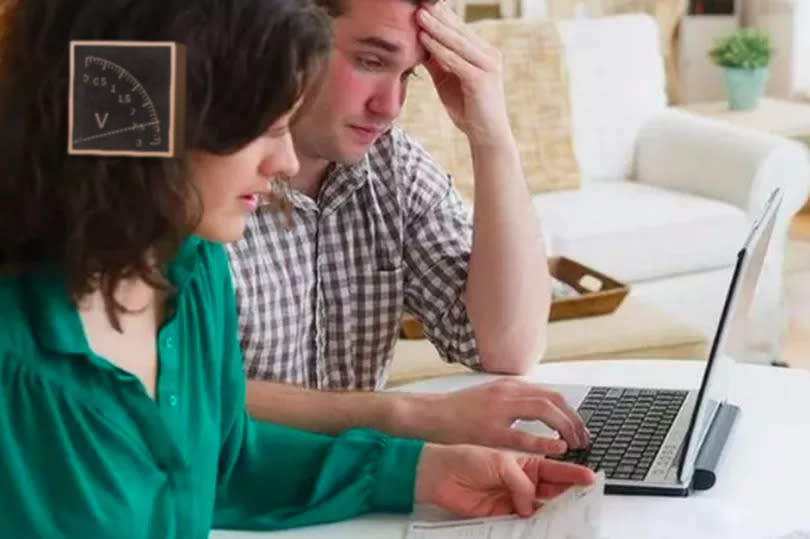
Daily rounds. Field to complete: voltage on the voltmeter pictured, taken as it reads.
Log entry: 2.5 V
